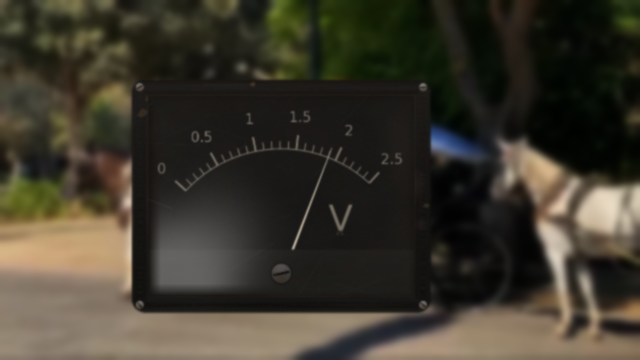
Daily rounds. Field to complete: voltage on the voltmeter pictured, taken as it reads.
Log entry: 1.9 V
